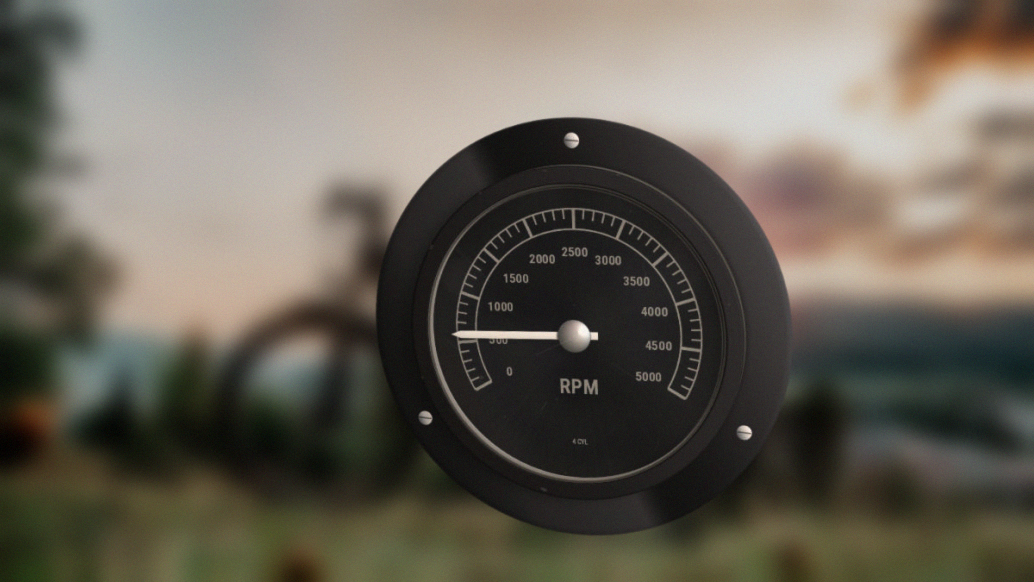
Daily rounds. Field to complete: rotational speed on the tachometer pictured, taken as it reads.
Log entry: 600 rpm
